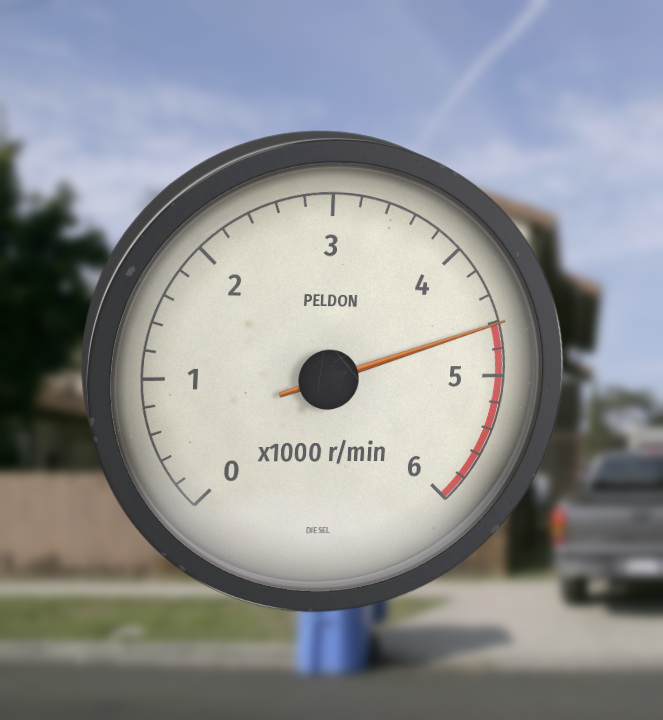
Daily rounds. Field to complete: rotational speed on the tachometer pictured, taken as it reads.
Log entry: 4600 rpm
